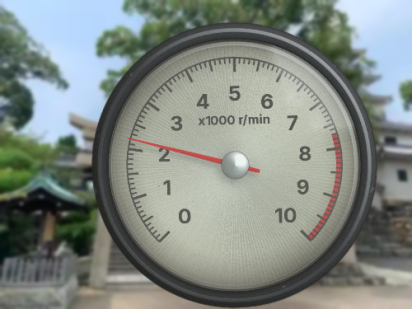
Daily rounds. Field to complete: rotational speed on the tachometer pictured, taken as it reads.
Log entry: 2200 rpm
